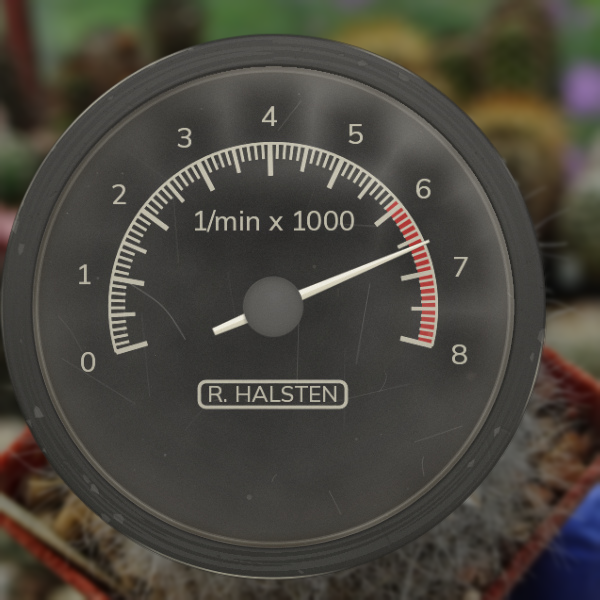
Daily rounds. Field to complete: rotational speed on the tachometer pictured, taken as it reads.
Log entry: 6600 rpm
